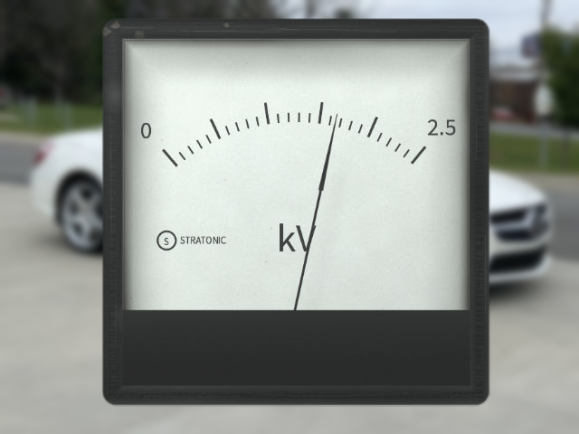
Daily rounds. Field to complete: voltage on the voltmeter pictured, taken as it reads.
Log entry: 1.65 kV
